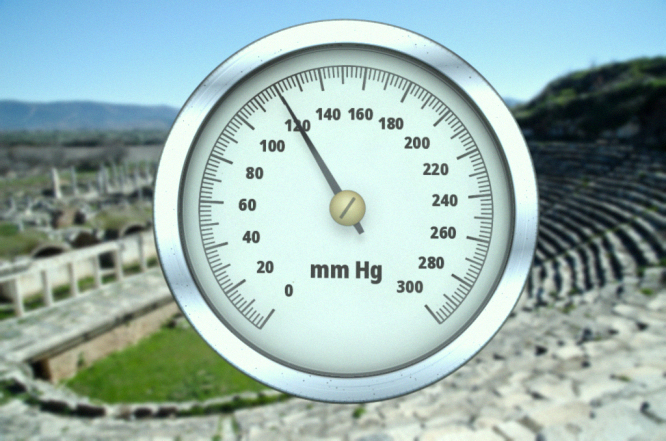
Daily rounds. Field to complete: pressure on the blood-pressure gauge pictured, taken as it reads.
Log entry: 120 mmHg
